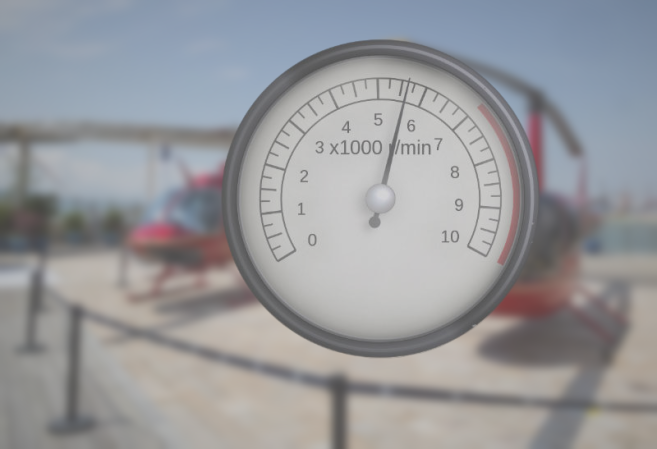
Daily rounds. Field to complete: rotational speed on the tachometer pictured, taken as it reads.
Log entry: 5625 rpm
